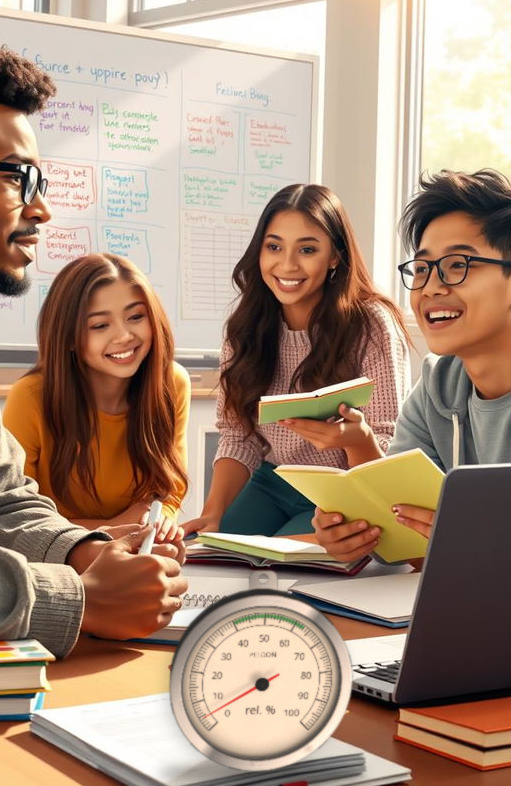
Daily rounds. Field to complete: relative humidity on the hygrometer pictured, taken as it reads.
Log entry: 5 %
